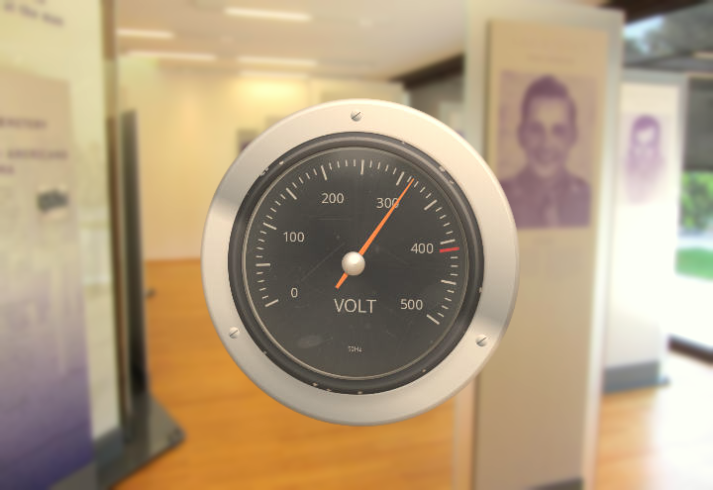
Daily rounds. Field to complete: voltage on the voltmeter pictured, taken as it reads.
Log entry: 315 V
